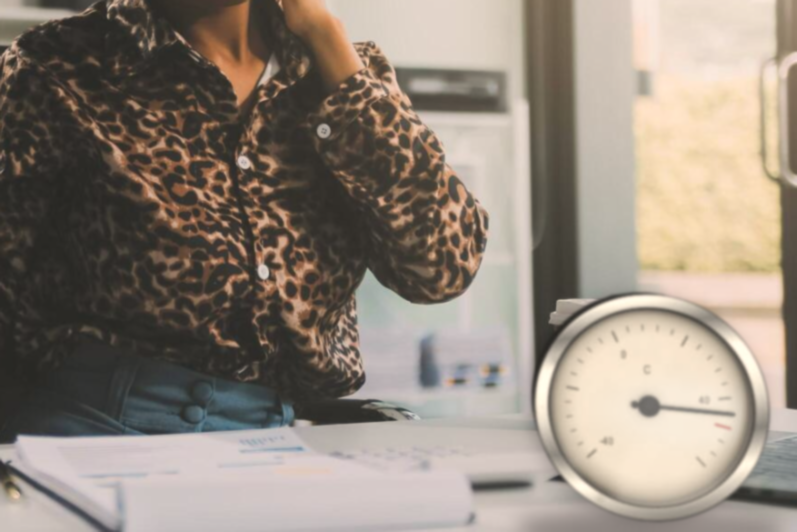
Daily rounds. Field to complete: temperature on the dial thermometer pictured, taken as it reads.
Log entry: 44 °C
